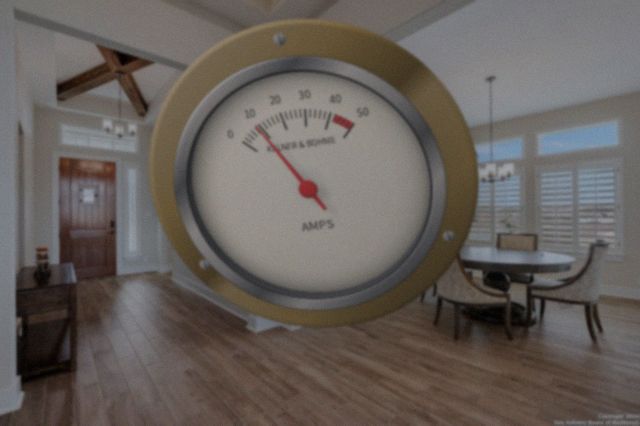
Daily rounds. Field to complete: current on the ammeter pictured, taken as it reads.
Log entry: 10 A
